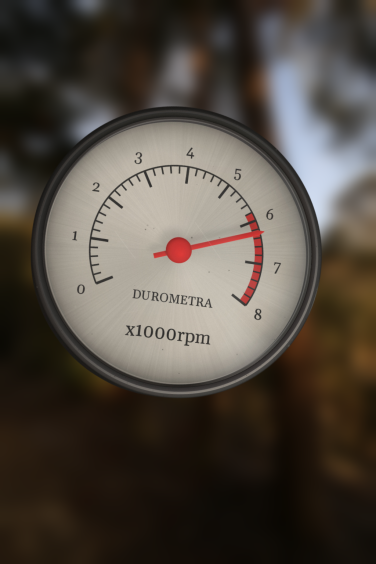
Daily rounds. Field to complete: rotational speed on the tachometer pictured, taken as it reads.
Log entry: 6300 rpm
